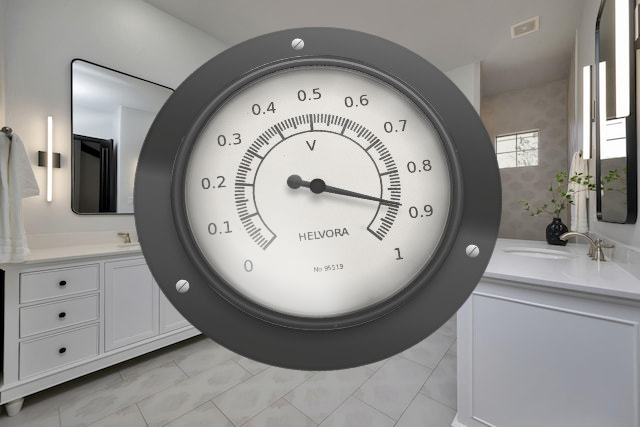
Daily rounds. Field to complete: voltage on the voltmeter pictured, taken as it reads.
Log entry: 0.9 V
